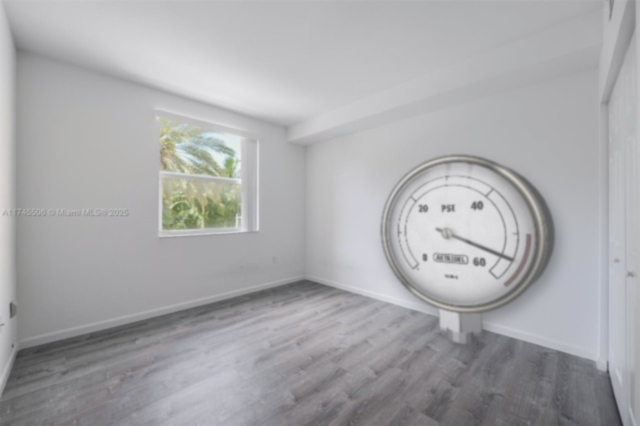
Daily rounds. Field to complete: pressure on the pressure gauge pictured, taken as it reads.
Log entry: 55 psi
